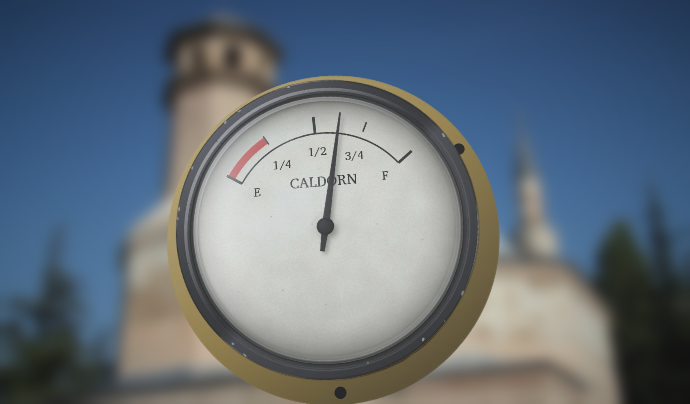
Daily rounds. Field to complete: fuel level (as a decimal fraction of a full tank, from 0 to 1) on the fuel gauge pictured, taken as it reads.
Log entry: 0.625
